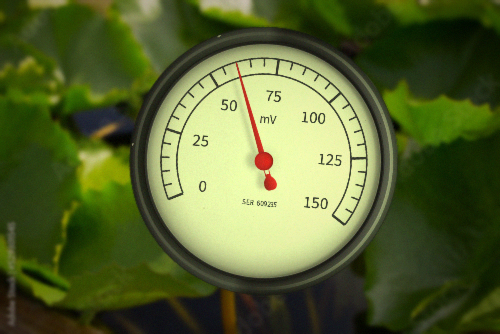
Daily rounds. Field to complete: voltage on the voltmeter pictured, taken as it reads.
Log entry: 60 mV
